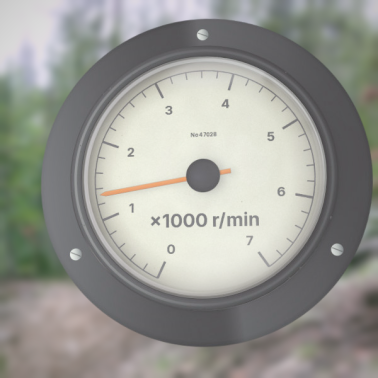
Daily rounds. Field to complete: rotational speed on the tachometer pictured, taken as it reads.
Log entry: 1300 rpm
